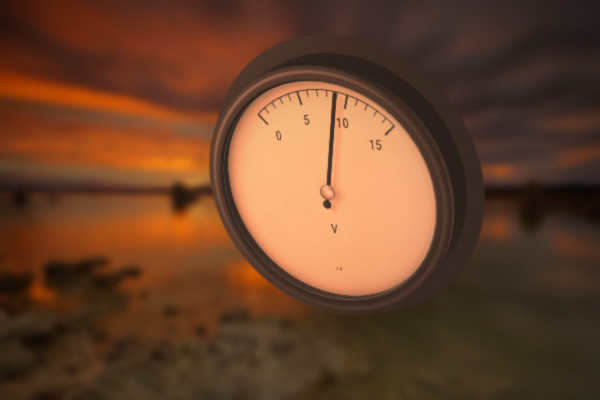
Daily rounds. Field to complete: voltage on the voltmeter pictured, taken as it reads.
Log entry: 9 V
